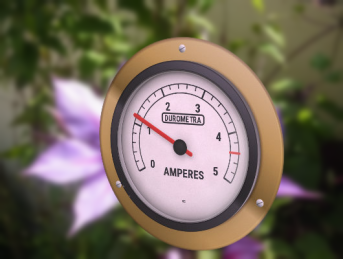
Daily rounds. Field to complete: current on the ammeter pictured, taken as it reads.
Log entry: 1.2 A
